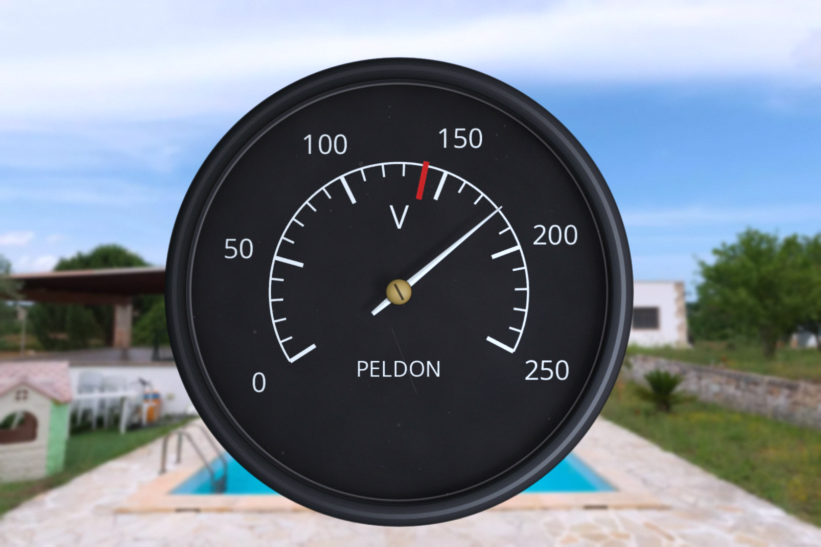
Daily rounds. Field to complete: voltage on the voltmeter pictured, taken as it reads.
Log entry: 180 V
